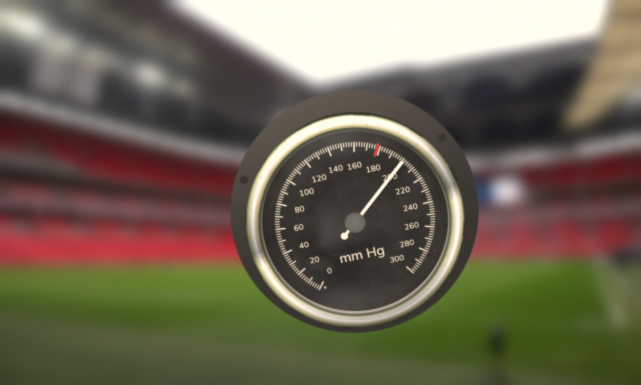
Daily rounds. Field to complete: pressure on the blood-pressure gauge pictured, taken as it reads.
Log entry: 200 mmHg
